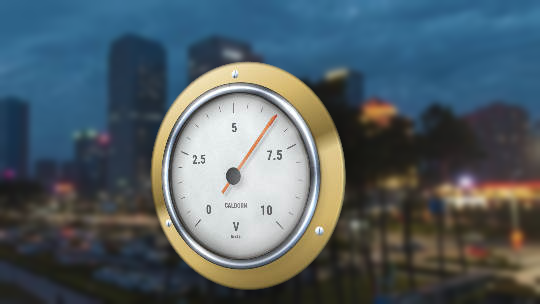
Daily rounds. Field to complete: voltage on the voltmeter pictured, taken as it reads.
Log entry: 6.5 V
